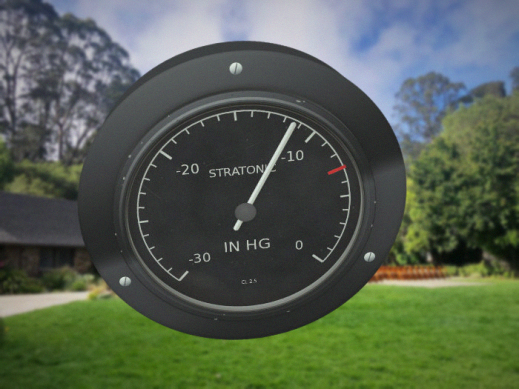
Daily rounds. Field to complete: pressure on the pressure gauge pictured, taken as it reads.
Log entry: -11.5 inHg
